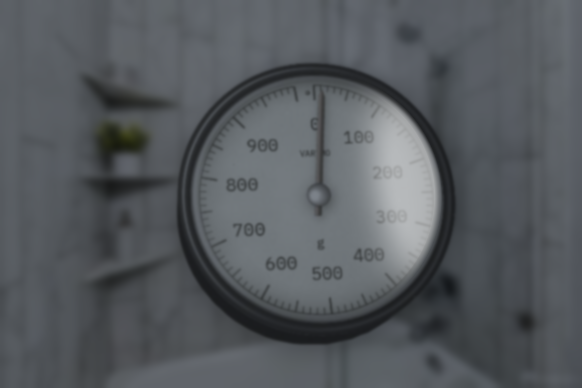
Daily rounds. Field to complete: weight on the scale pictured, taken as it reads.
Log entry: 10 g
